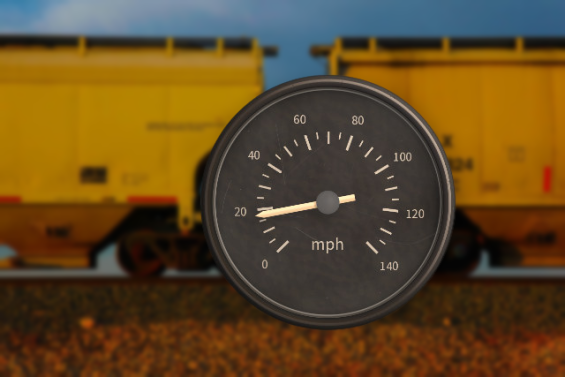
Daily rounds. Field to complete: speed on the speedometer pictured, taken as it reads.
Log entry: 17.5 mph
